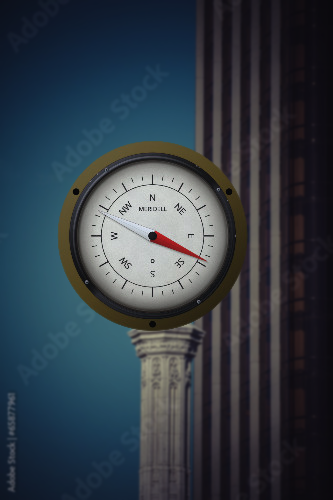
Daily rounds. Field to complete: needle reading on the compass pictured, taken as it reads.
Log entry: 115 °
